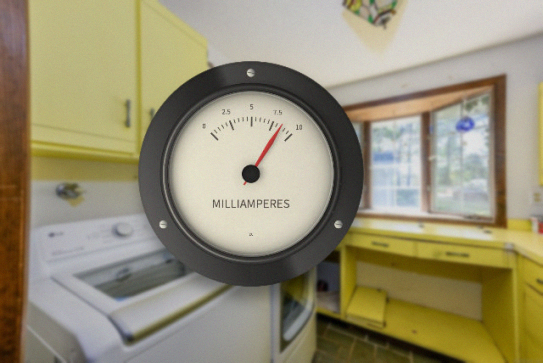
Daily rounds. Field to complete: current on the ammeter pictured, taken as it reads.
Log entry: 8.5 mA
